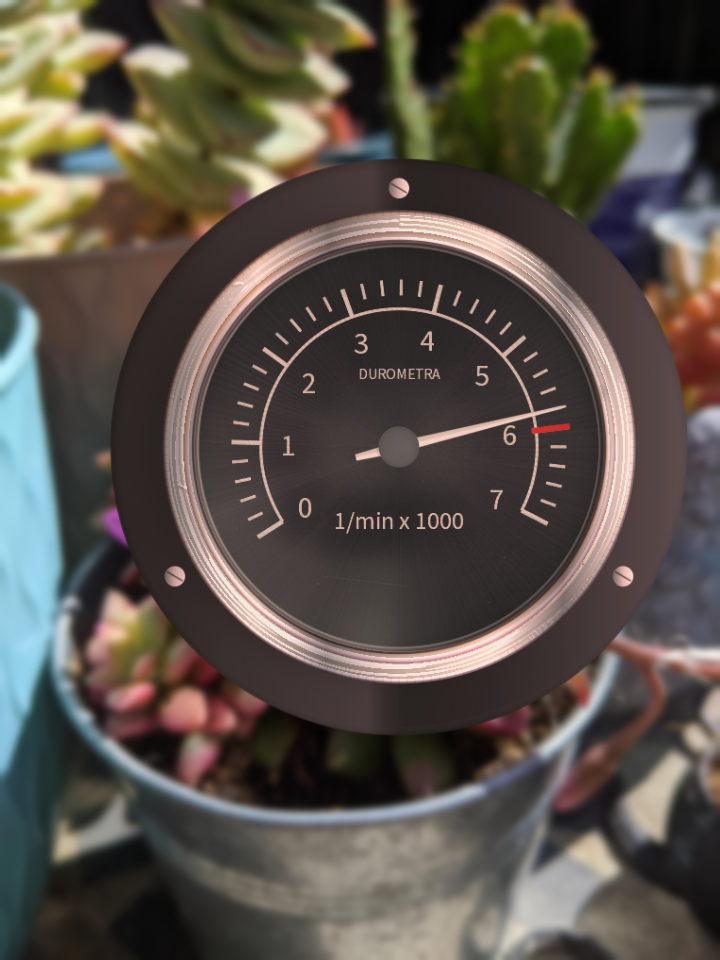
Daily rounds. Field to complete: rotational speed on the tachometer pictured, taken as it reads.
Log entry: 5800 rpm
